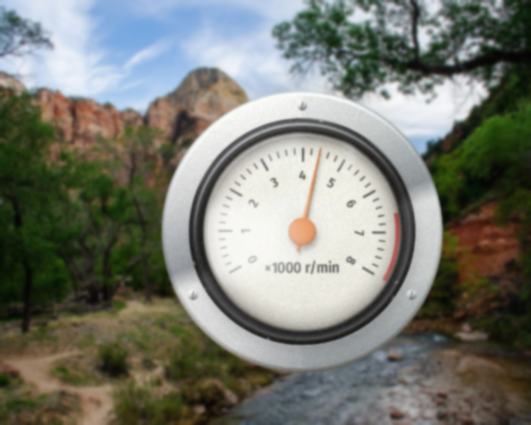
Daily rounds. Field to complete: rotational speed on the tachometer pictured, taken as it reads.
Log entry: 4400 rpm
